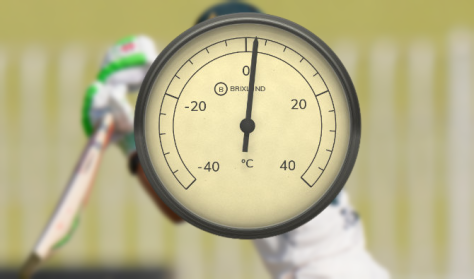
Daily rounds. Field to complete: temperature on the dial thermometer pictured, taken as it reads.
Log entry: 2 °C
